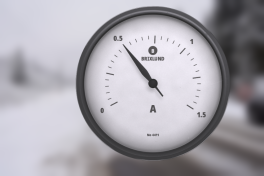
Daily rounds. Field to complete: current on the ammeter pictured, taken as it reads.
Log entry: 0.5 A
